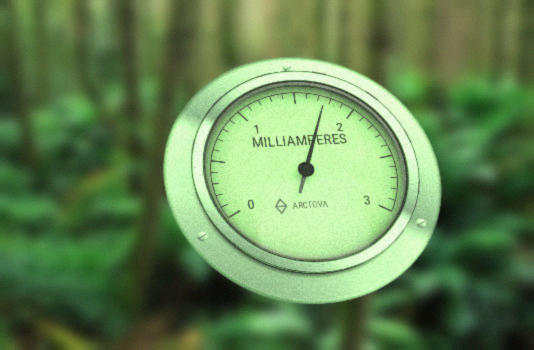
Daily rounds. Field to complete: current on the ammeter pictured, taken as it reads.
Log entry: 1.75 mA
